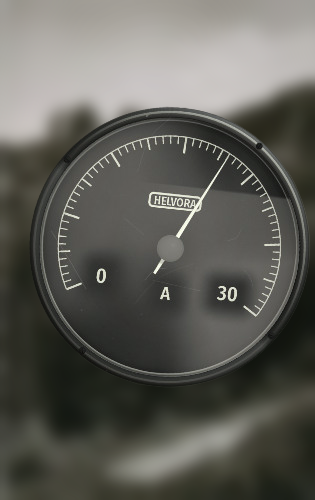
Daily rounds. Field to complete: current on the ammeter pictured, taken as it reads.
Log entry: 18 A
